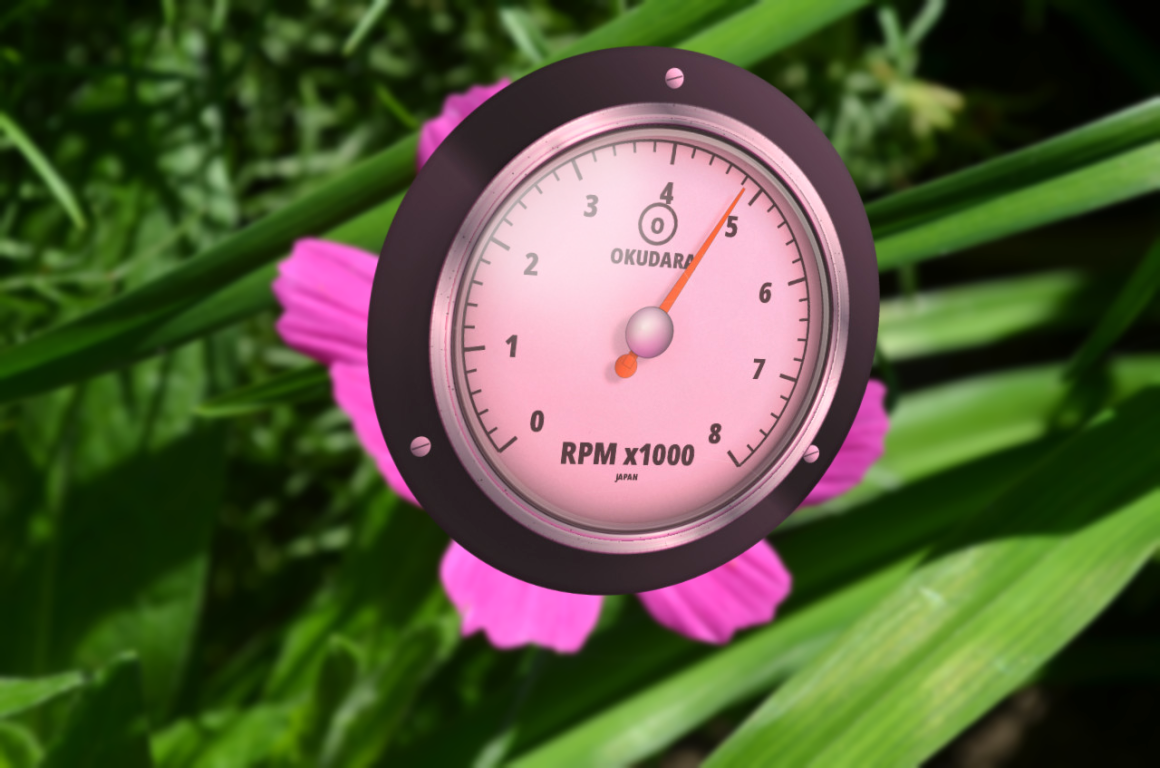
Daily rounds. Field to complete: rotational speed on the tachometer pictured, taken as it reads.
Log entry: 4800 rpm
